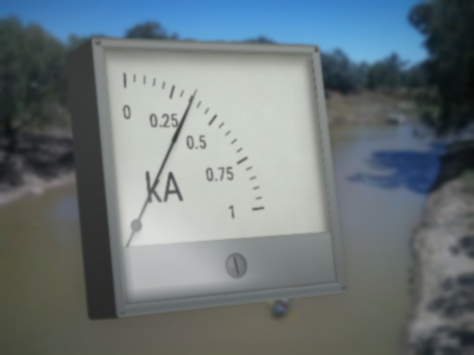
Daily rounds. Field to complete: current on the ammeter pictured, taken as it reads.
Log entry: 0.35 kA
